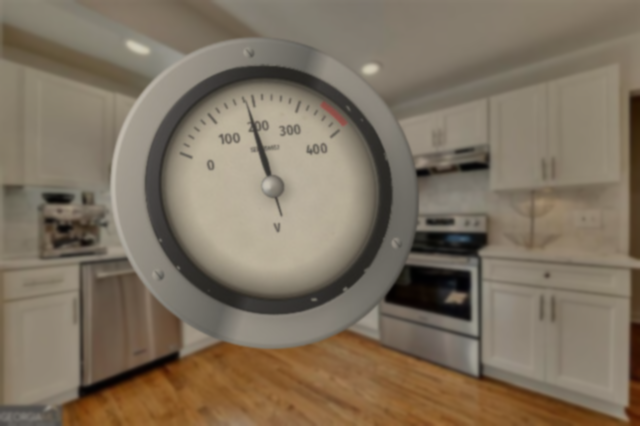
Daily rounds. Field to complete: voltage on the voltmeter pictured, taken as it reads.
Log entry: 180 V
